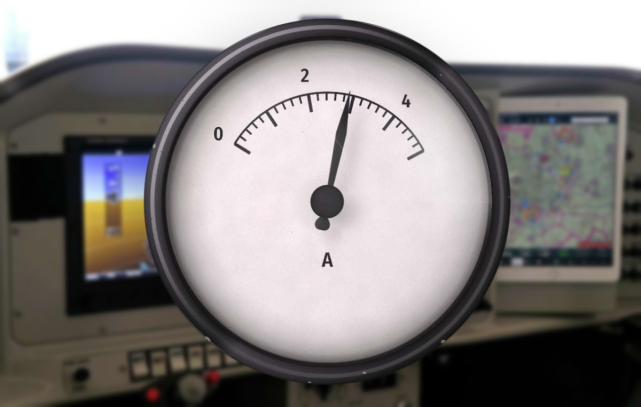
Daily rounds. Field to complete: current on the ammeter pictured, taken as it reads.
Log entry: 2.9 A
